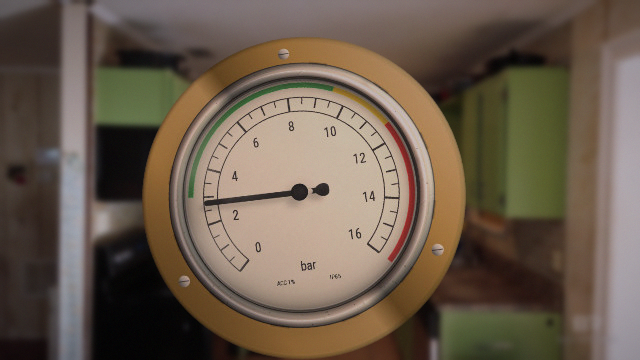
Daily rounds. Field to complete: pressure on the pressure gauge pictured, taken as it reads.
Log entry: 2.75 bar
